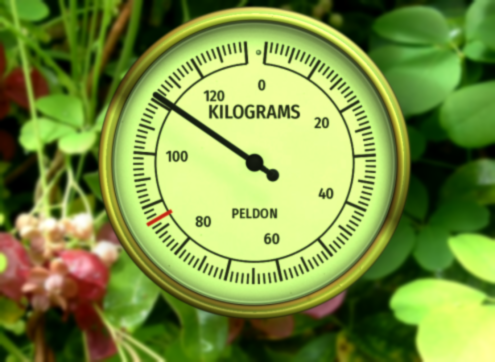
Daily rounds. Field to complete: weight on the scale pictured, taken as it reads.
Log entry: 111 kg
